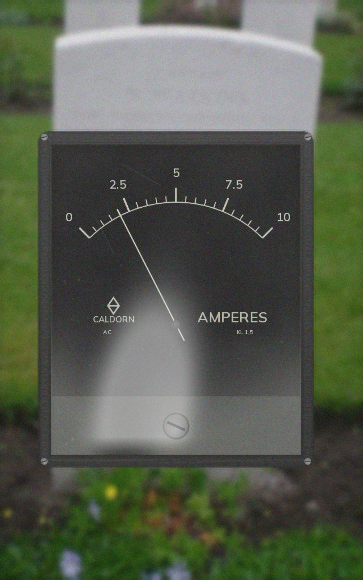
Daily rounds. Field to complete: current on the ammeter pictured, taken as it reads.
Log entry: 2 A
